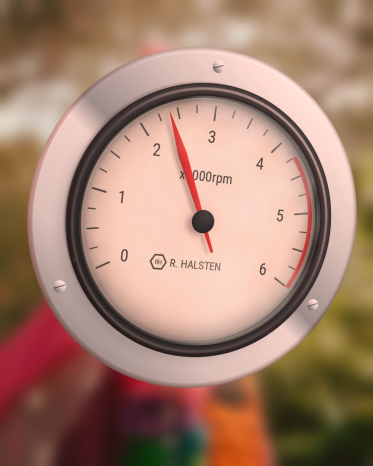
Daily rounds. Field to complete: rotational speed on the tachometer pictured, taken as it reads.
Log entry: 2375 rpm
